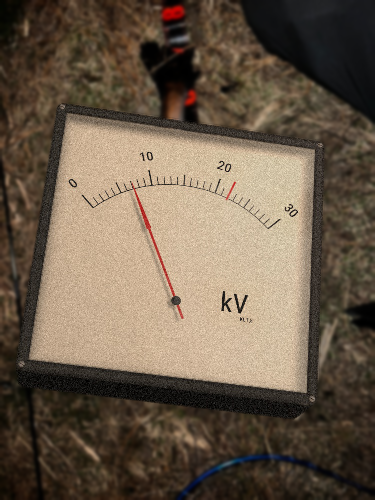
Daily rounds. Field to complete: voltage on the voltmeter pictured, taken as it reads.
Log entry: 7 kV
